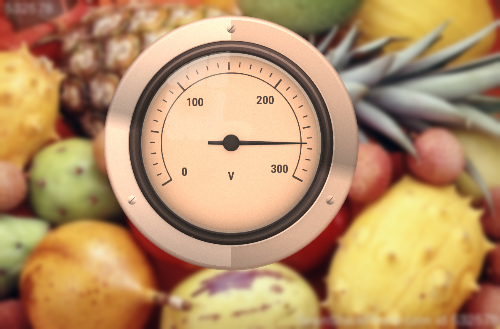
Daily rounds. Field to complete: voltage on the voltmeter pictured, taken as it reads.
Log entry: 265 V
